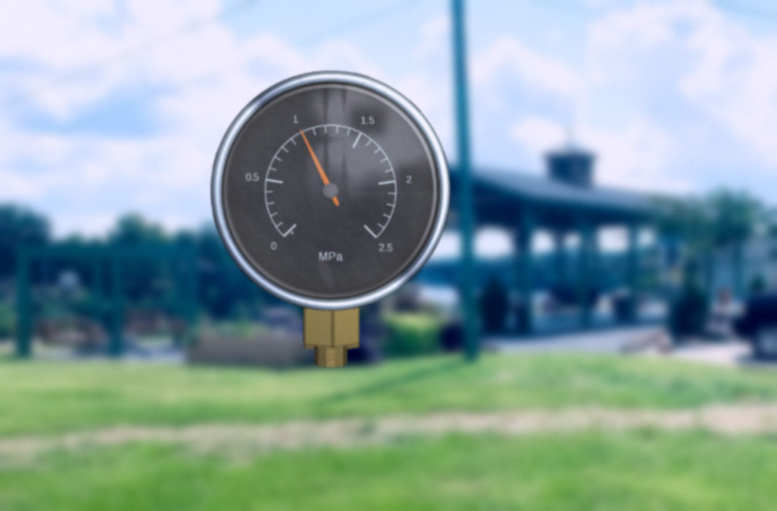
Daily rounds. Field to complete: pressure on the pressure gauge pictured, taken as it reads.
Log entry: 1 MPa
